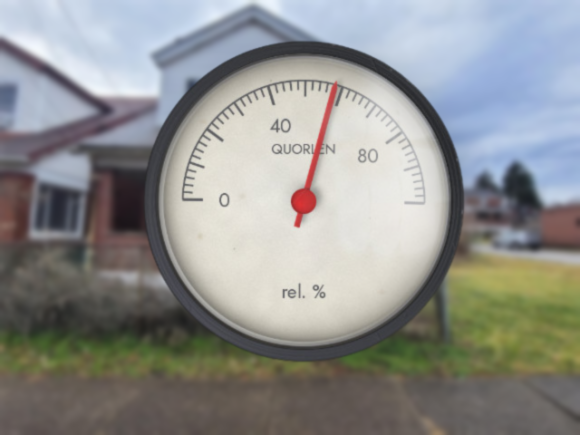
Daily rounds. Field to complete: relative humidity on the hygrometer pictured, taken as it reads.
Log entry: 58 %
